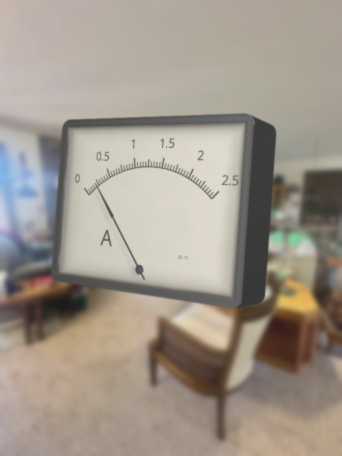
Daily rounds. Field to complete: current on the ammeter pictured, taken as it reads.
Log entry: 0.25 A
